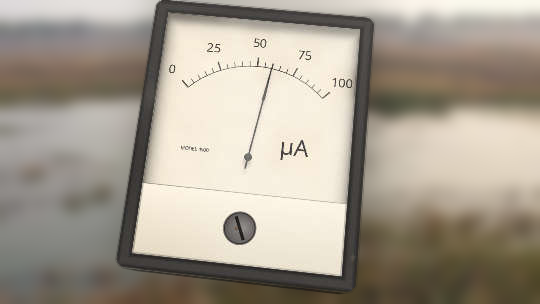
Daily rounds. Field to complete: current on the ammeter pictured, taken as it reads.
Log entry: 60 µA
